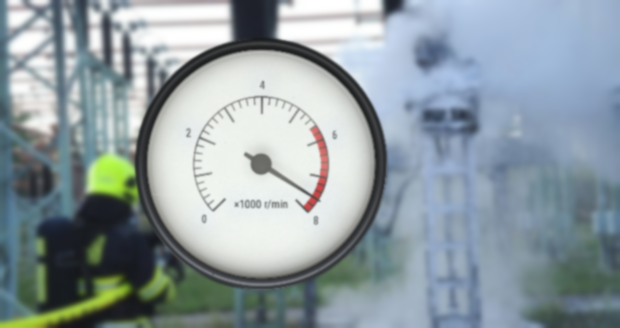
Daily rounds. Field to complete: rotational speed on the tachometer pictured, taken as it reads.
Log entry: 7600 rpm
